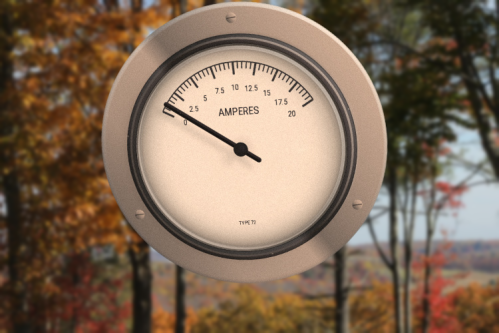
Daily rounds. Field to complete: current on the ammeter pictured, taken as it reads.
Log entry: 1 A
